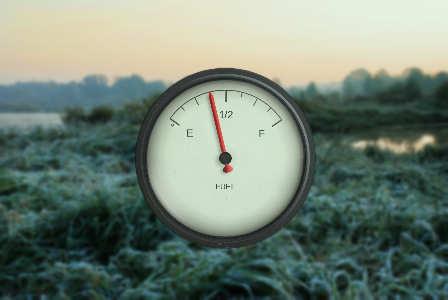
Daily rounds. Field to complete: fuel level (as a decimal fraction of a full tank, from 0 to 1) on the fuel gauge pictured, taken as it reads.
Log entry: 0.375
